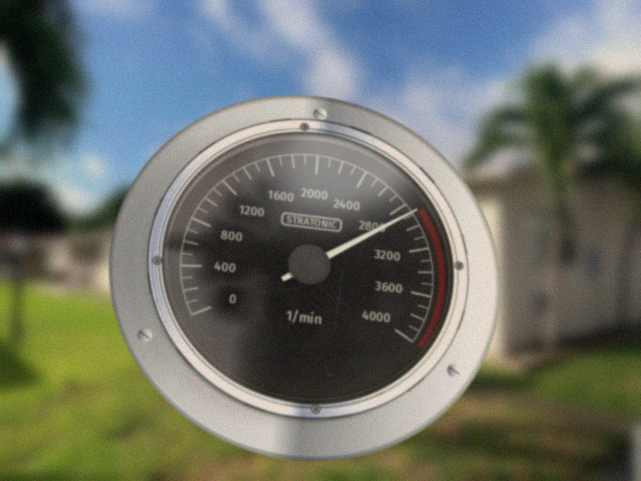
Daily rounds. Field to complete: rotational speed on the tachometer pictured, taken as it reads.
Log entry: 2900 rpm
